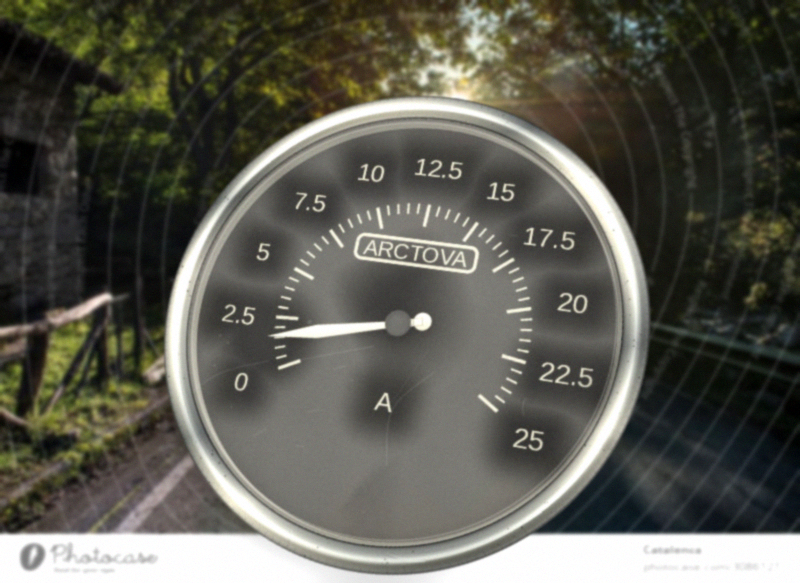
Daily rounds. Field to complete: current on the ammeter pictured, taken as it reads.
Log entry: 1.5 A
